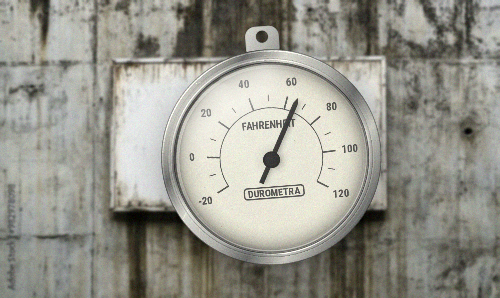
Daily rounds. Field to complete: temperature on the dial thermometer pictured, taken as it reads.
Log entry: 65 °F
